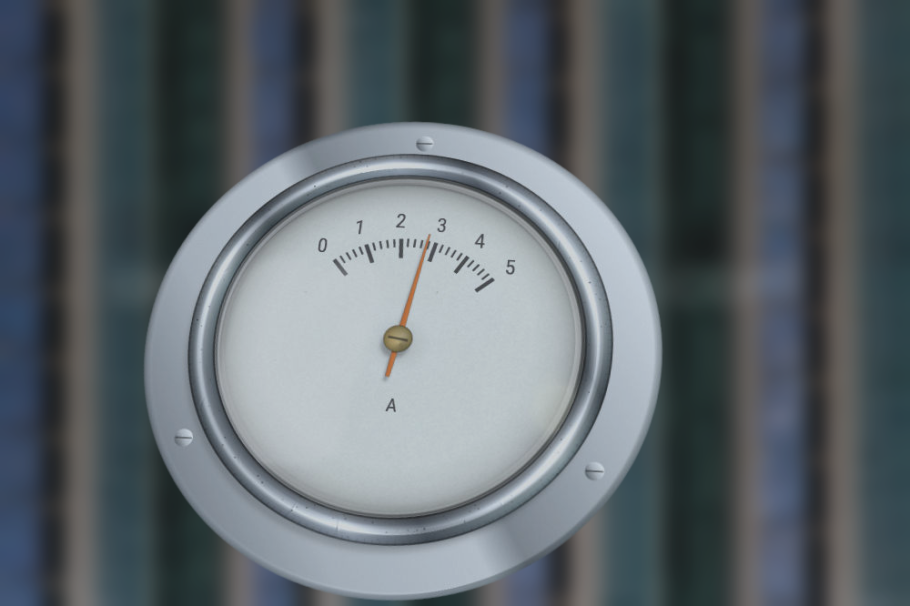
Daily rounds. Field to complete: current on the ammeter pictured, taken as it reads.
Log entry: 2.8 A
